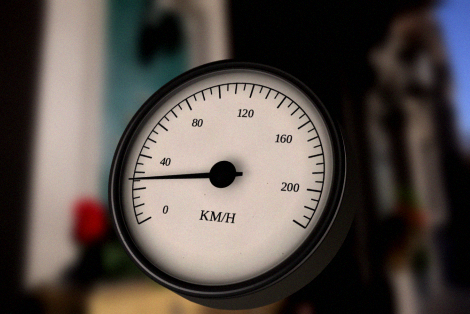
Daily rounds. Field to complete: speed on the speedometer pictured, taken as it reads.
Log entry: 25 km/h
